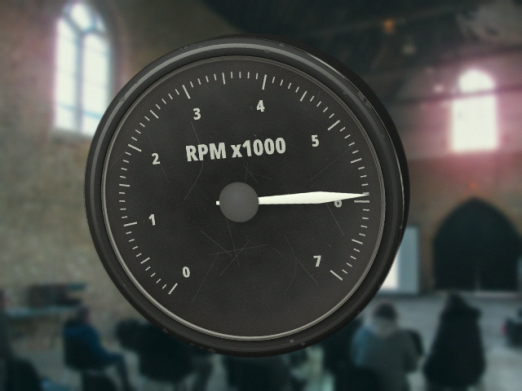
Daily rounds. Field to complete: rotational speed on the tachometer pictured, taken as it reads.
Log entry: 5900 rpm
